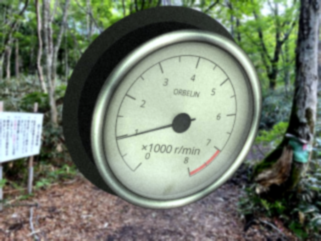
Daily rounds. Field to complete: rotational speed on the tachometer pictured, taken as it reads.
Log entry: 1000 rpm
